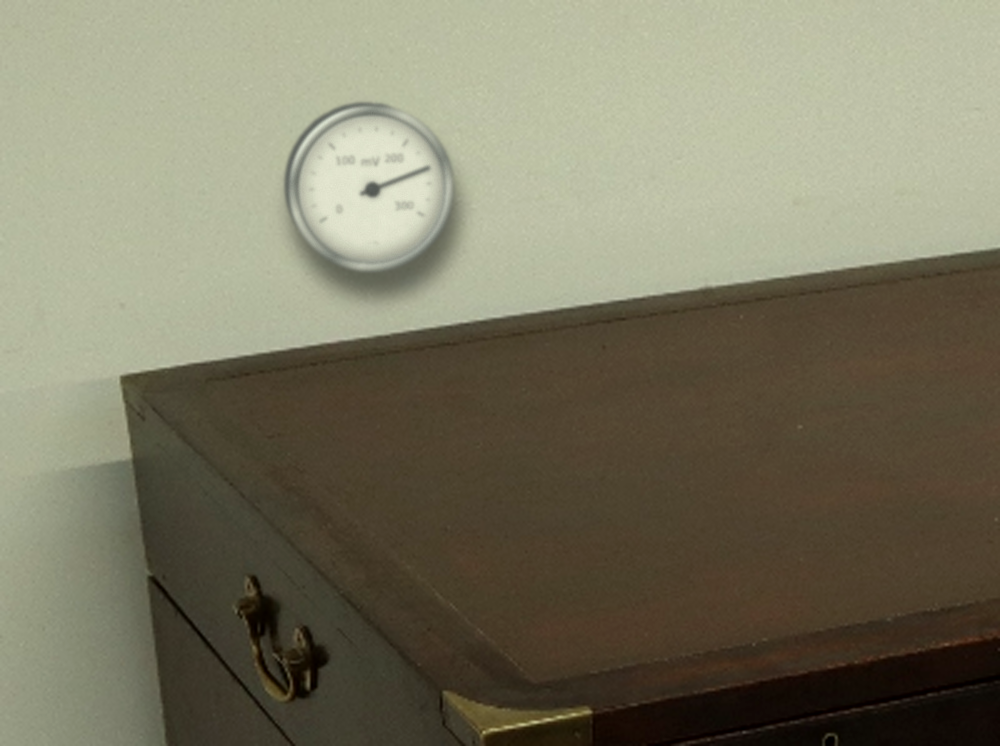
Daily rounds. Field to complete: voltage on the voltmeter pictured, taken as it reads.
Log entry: 240 mV
